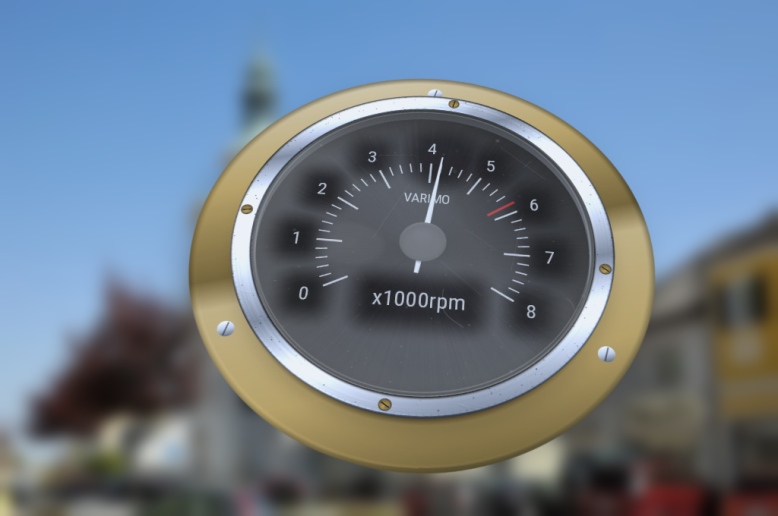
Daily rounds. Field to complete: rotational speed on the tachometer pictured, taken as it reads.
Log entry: 4200 rpm
